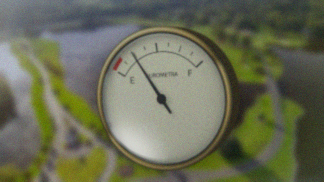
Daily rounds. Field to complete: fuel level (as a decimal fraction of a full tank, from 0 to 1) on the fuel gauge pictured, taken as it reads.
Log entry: 0.25
